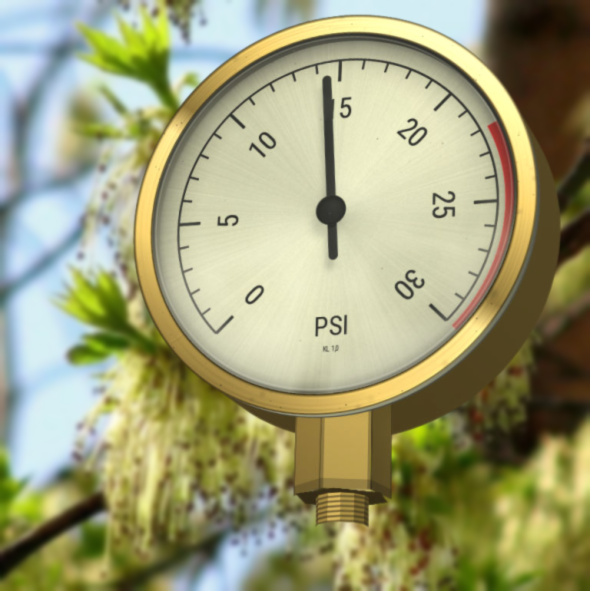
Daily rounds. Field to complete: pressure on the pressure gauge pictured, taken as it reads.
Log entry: 14.5 psi
